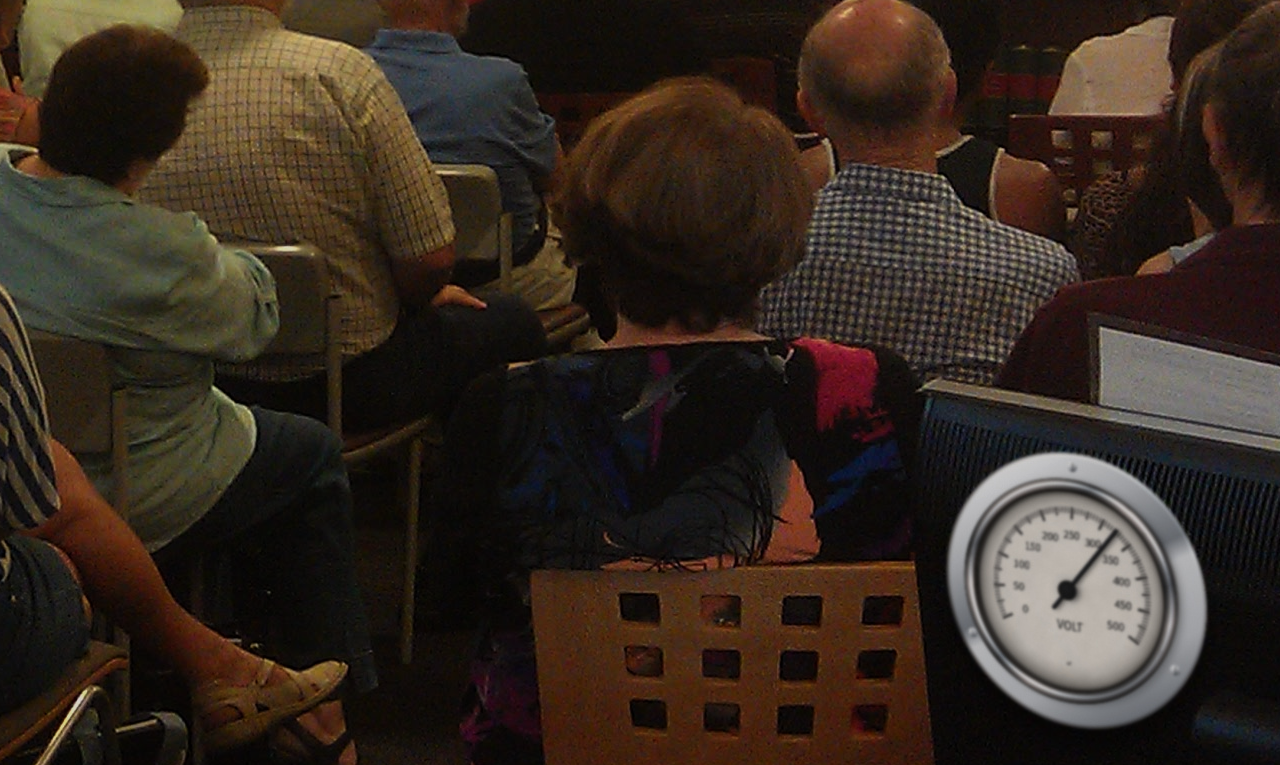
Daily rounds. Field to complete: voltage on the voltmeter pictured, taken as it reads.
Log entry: 325 V
